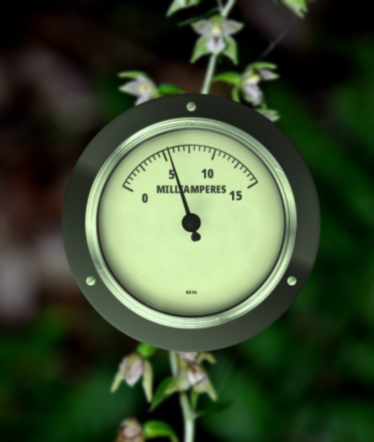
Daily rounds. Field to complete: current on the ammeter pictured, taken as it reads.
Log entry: 5.5 mA
